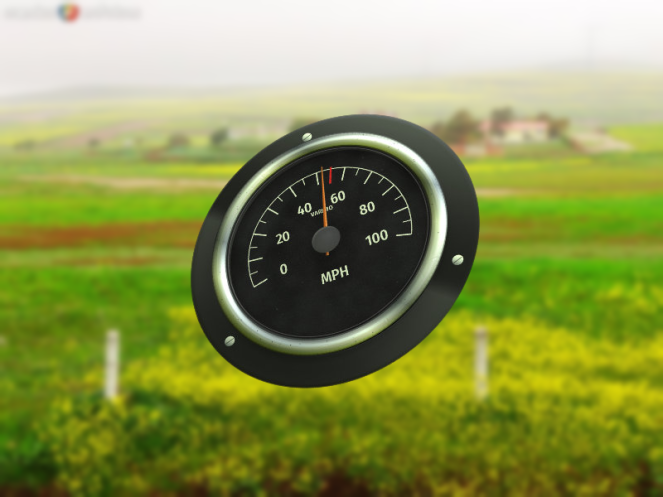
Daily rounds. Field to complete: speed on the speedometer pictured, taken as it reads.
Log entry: 52.5 mph
